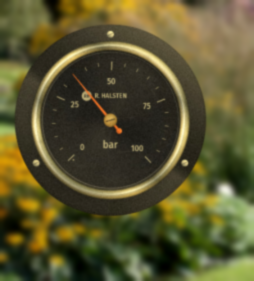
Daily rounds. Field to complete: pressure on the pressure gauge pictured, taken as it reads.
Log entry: 35 bar
